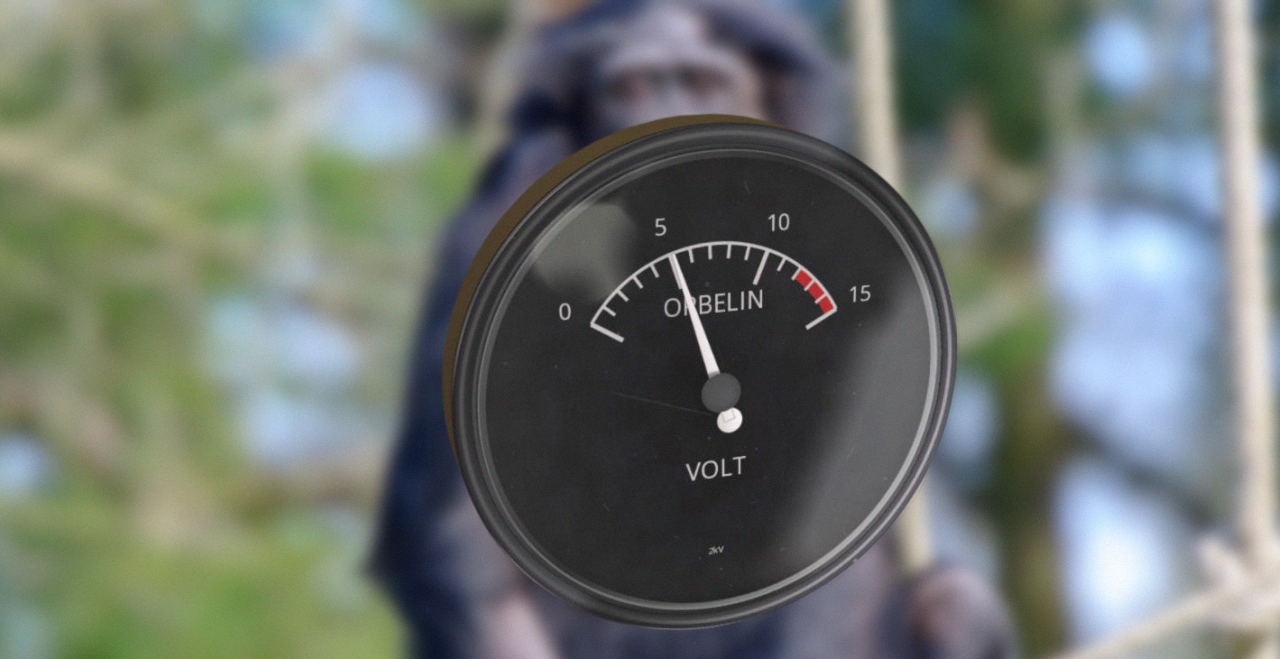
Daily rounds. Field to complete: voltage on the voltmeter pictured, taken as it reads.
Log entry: 5 V
